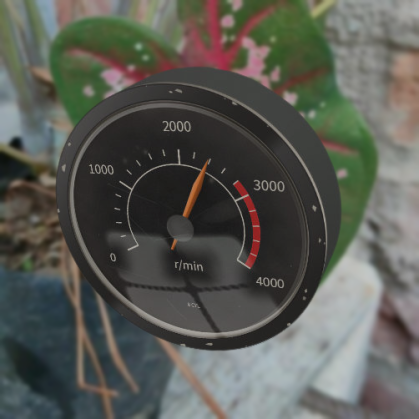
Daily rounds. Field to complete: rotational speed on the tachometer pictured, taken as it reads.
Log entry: 2400 rpm
